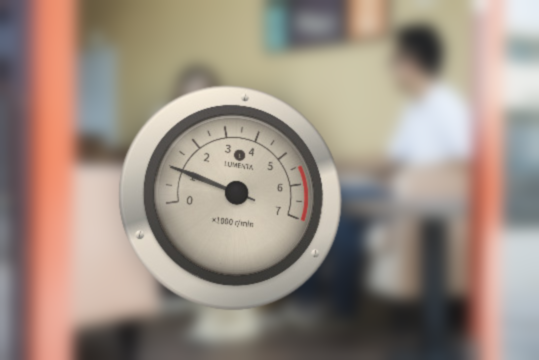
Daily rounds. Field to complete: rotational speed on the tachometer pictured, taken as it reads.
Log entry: 1000 rpm
